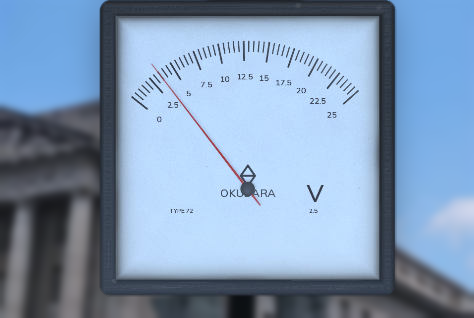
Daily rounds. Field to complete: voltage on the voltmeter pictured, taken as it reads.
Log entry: 3.5 V
